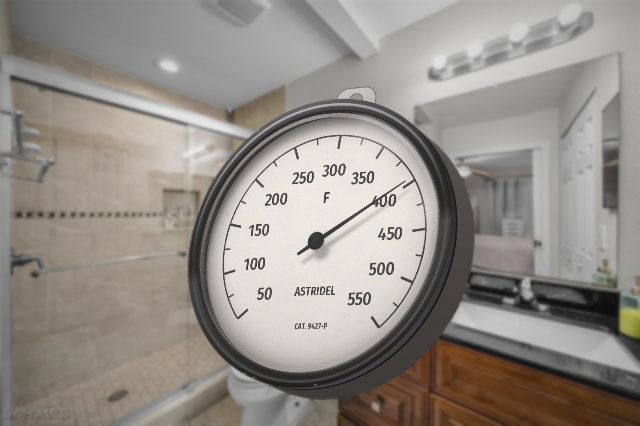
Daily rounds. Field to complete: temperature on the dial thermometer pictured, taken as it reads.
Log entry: 400 °F
